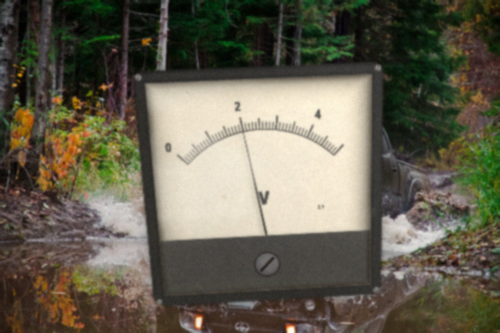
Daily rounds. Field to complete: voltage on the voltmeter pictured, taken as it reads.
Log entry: 2 V
